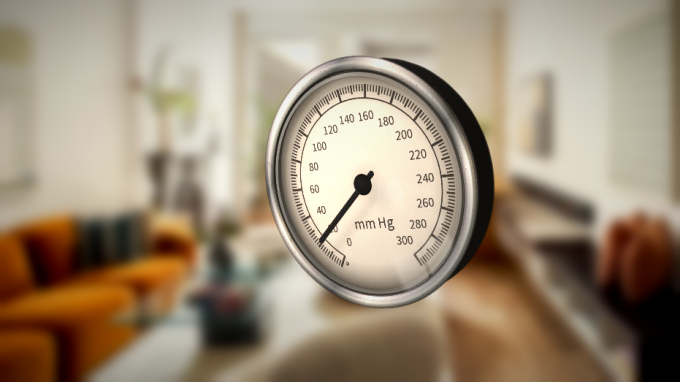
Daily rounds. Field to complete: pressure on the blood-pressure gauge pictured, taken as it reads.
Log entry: 20 mmHg
